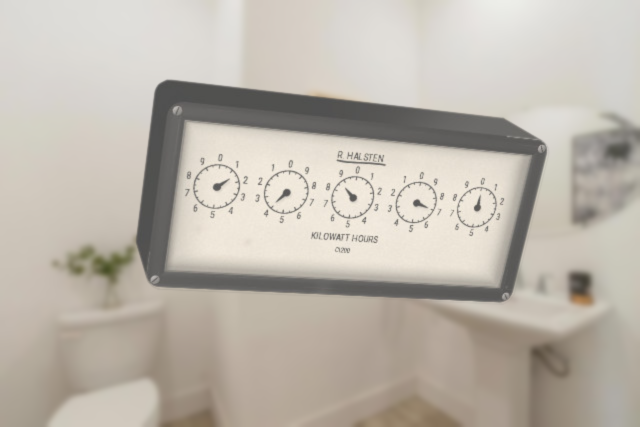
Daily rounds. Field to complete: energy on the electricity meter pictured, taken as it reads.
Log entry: 13870 kWh
